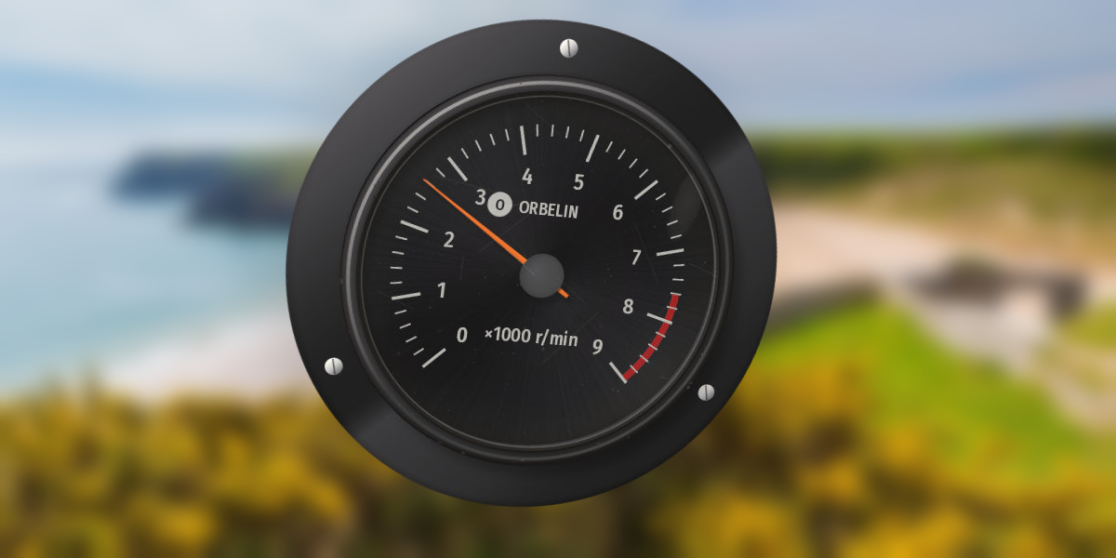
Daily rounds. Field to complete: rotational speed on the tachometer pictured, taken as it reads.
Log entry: 2600 rpm
